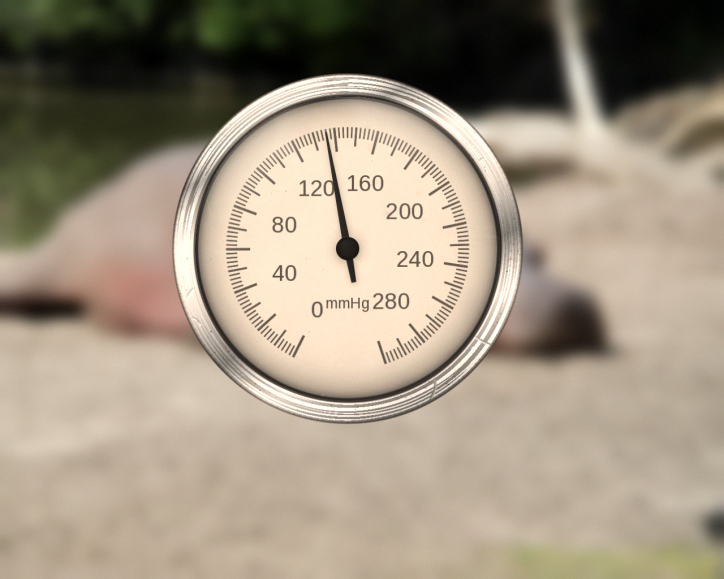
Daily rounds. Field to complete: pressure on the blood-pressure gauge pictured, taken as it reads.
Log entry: 136 mmHg
